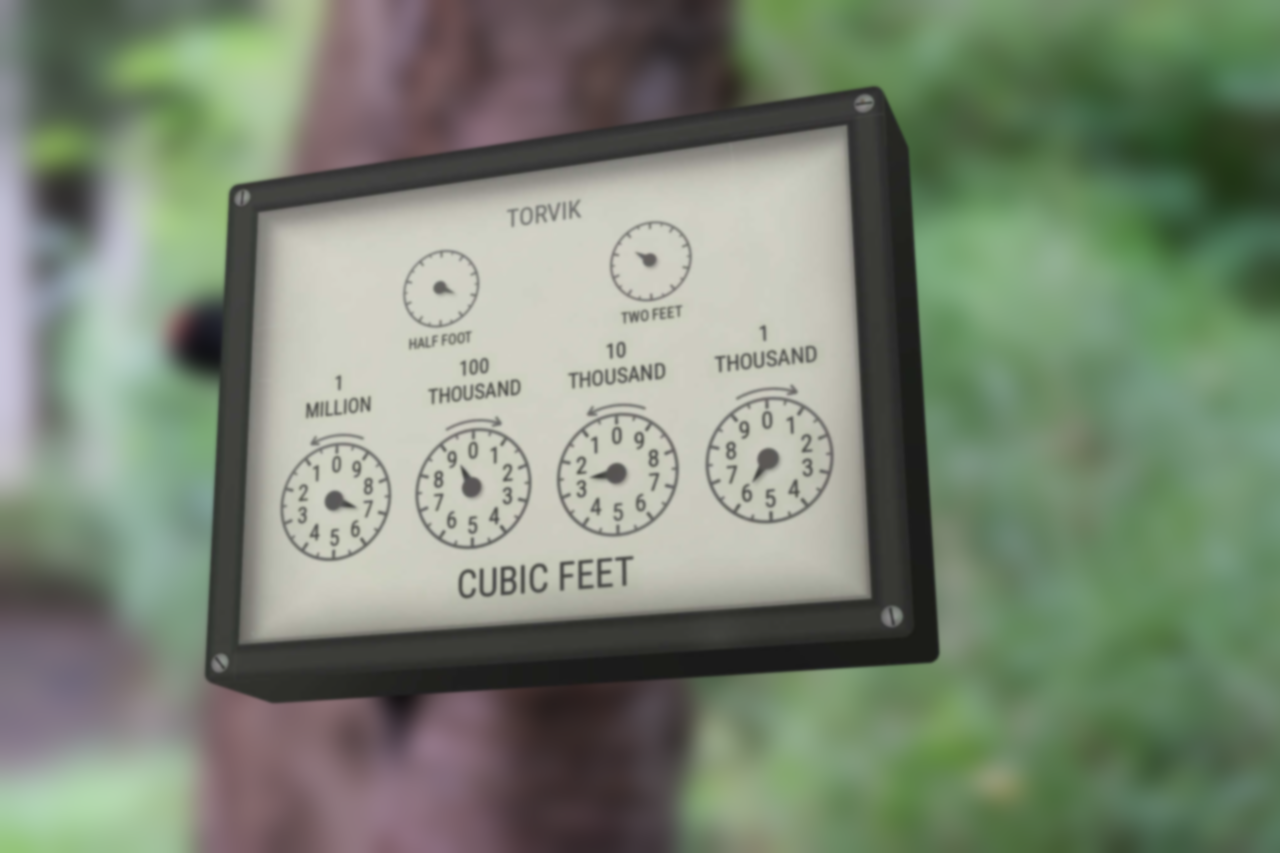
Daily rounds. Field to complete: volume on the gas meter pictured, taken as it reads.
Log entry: 692600 ft³
